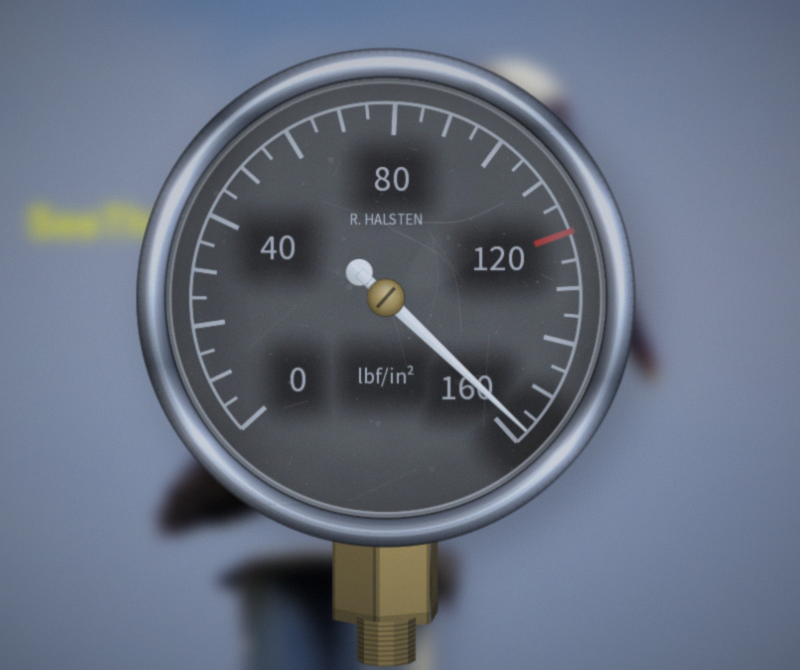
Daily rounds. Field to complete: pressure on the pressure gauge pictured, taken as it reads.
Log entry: 157.5 psi
